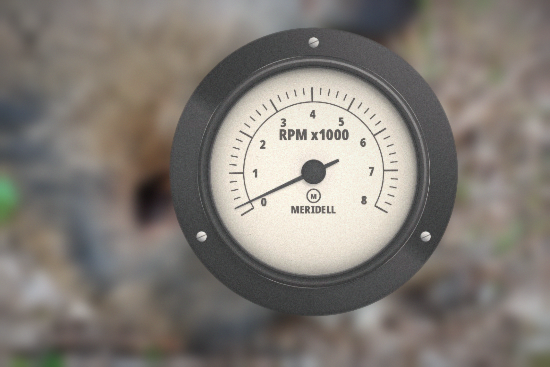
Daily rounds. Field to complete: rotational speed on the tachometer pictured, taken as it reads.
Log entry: 200 rpm
